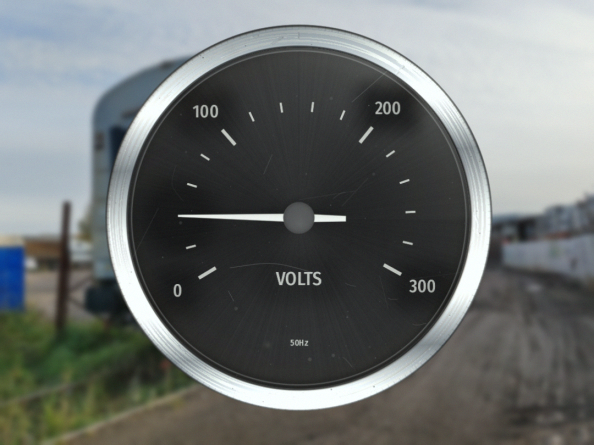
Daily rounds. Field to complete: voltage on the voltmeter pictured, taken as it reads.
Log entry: 40 V
